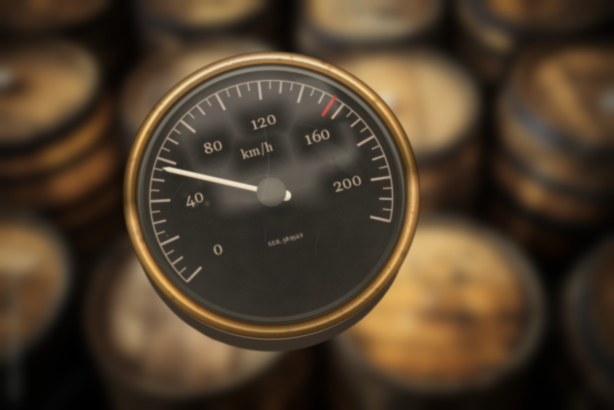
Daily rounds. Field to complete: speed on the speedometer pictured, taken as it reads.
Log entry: 55 km/h
